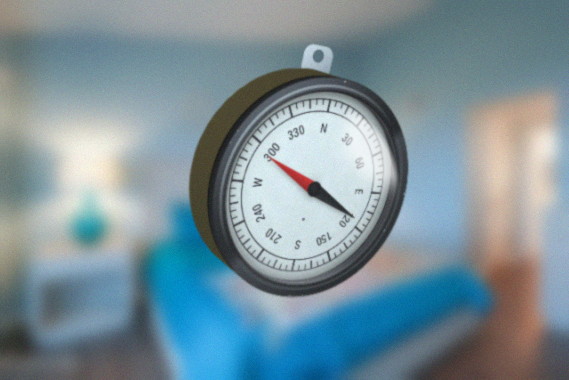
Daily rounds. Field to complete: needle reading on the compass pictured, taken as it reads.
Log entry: 295 °
